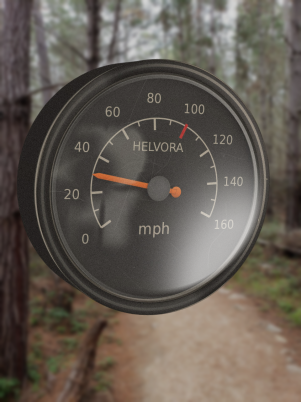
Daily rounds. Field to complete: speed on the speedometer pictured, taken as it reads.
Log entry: 30 mph
